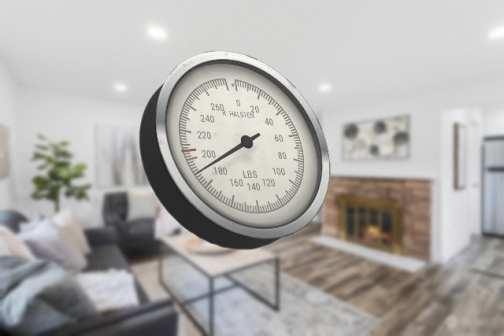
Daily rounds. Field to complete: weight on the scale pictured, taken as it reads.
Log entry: 190 lb
